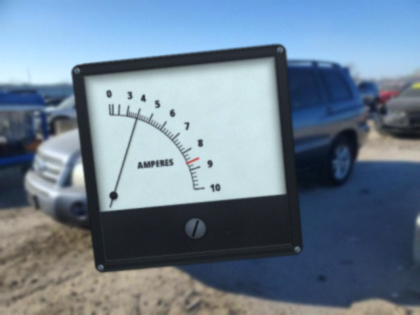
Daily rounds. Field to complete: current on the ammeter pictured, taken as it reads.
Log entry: 4 A
